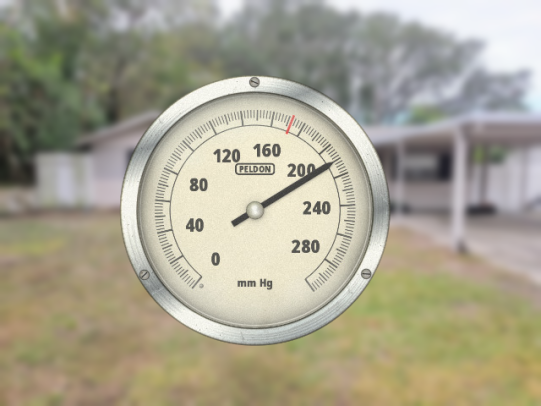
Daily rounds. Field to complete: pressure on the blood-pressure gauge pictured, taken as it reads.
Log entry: 210 mmHg
